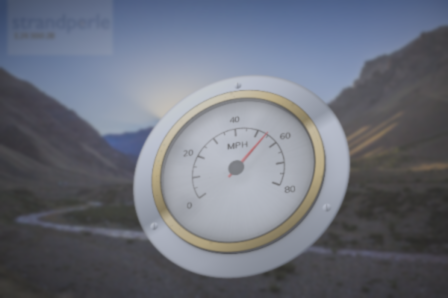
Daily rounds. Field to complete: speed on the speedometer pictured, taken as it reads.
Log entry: 55 mph
